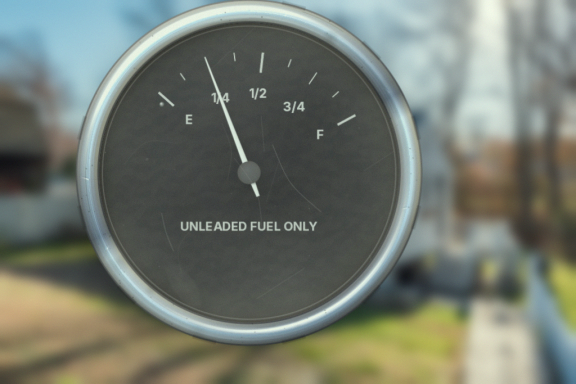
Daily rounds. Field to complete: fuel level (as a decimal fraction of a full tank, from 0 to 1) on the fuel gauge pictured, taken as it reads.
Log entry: 0.25
